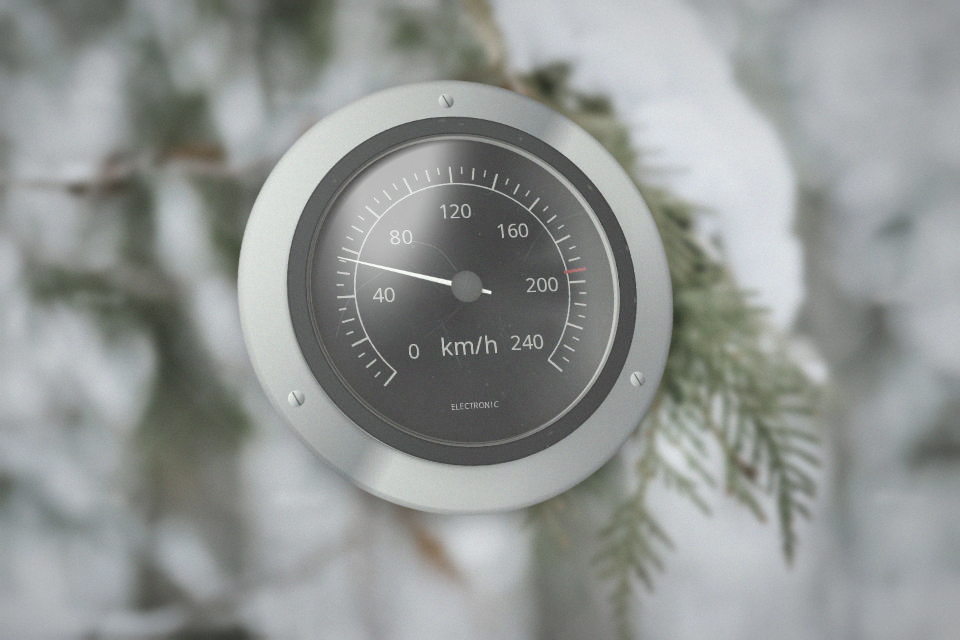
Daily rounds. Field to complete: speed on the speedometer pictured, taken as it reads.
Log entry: 55 km/h
